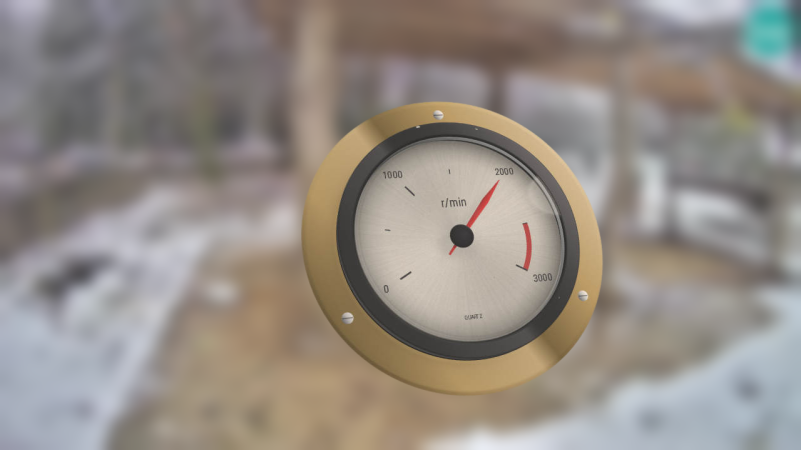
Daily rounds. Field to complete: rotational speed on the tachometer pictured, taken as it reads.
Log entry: 2000 rpm
